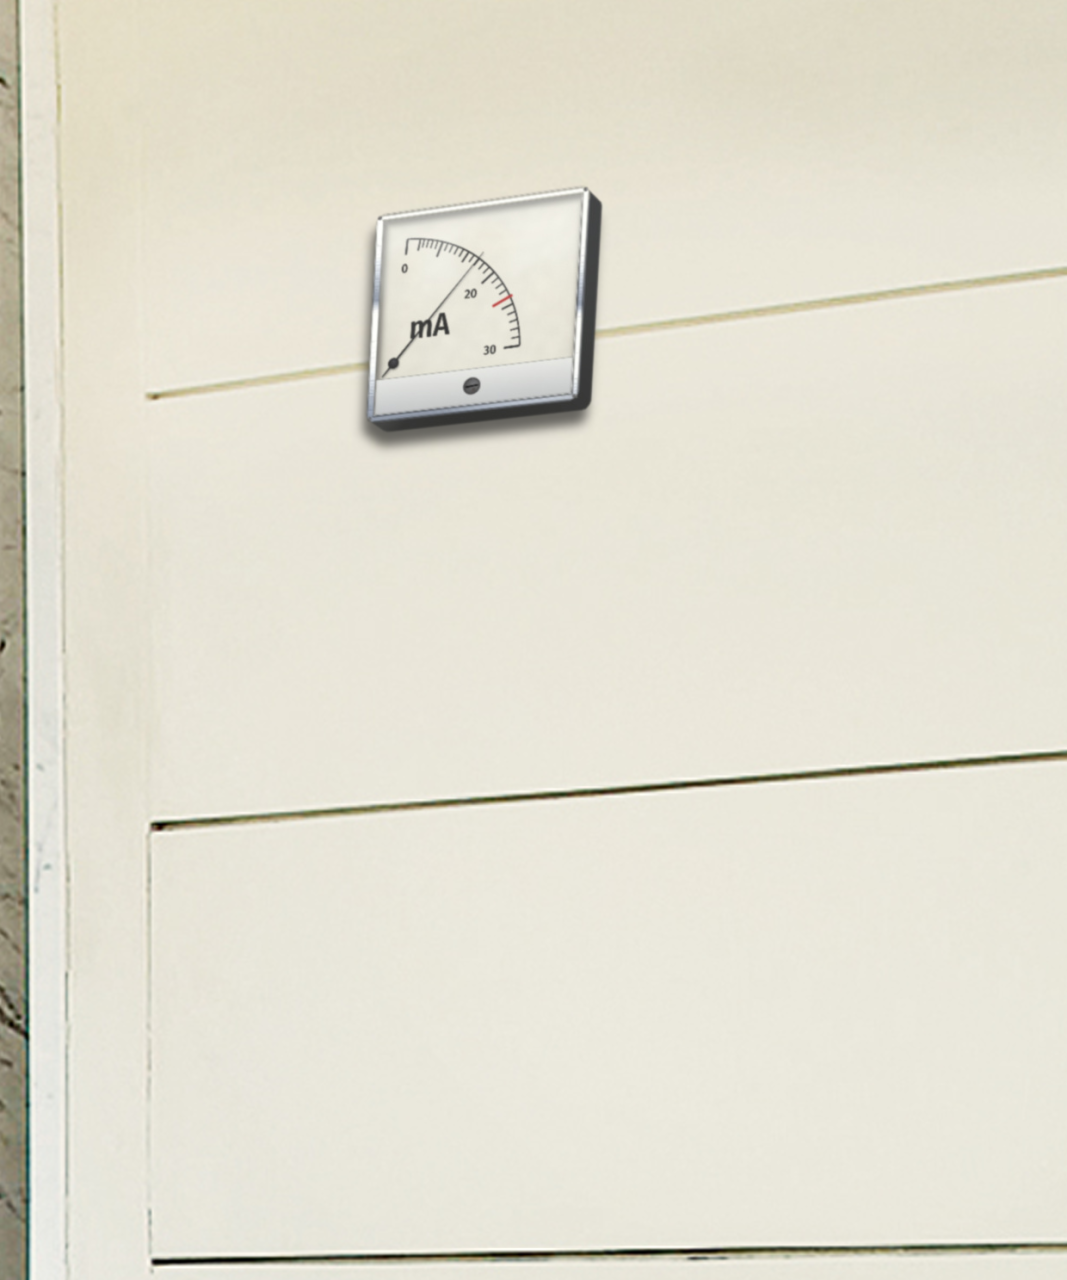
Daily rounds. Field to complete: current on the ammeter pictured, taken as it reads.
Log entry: 17 mA
